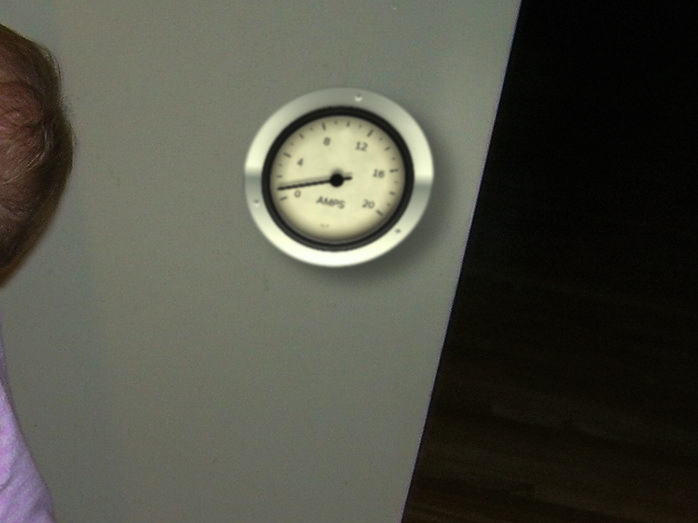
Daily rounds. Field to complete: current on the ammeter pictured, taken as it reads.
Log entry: 1 A
